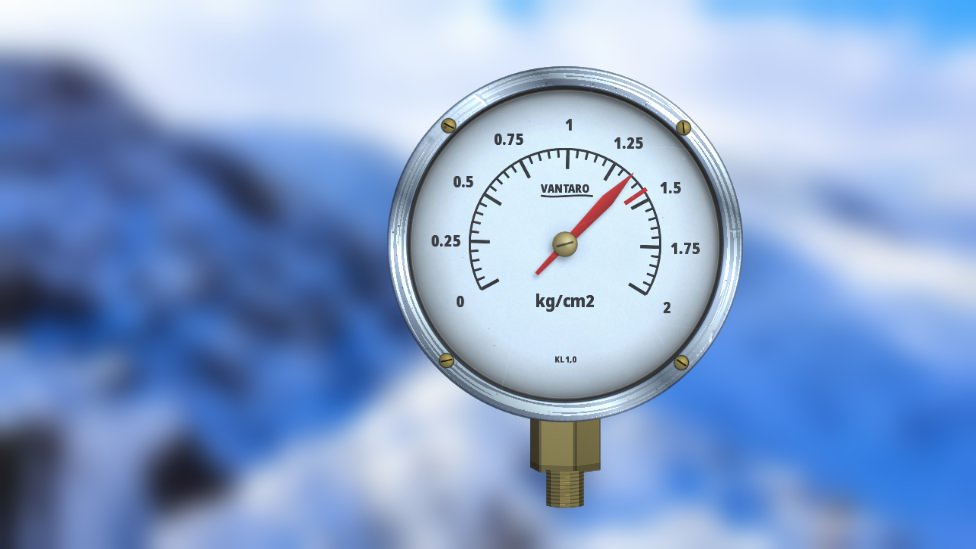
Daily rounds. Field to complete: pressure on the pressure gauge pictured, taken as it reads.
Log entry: 1.35 kg/cm²
